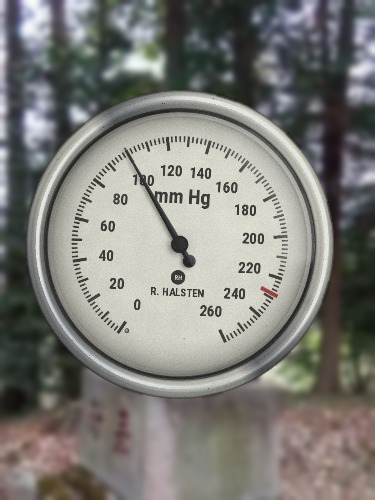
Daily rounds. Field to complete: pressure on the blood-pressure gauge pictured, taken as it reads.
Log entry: 100 mmHg
